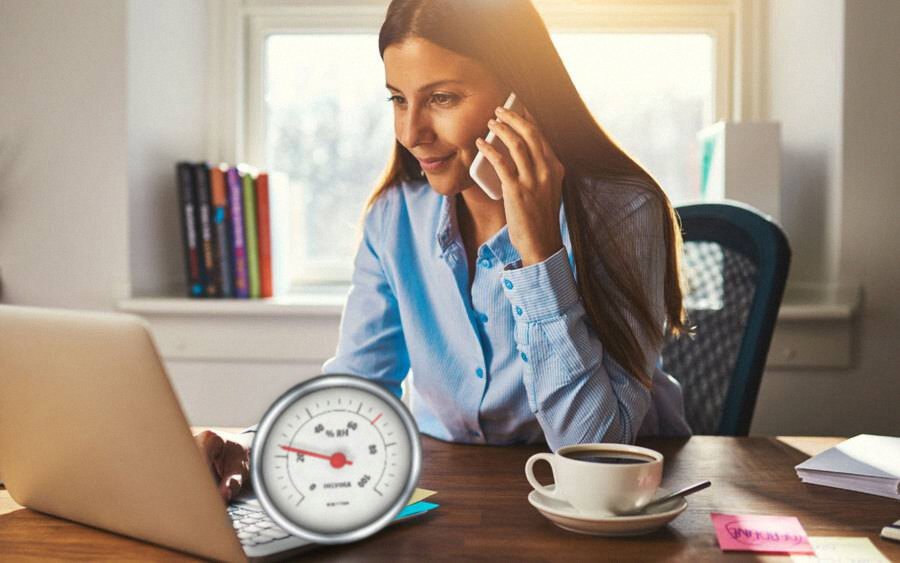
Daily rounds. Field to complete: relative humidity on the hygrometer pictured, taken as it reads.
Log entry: 24 %
